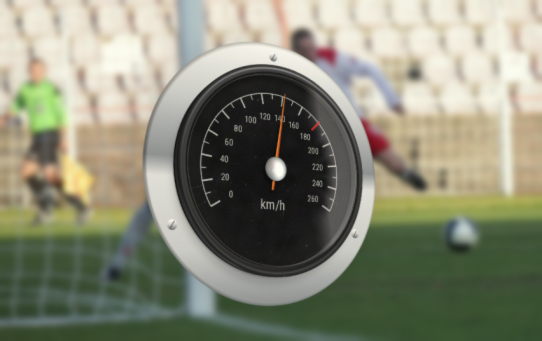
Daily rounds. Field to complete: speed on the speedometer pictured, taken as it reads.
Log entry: 140 km/h
